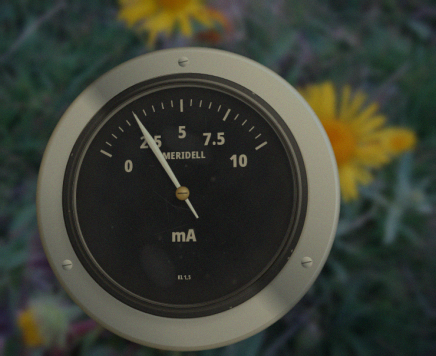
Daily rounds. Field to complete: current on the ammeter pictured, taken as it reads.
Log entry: 2.5 mA
